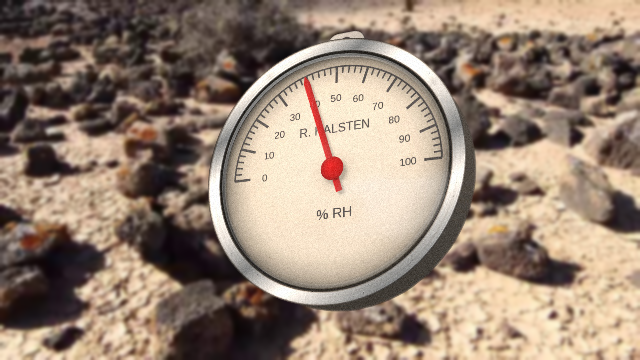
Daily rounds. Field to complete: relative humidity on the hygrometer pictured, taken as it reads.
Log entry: 40 %
